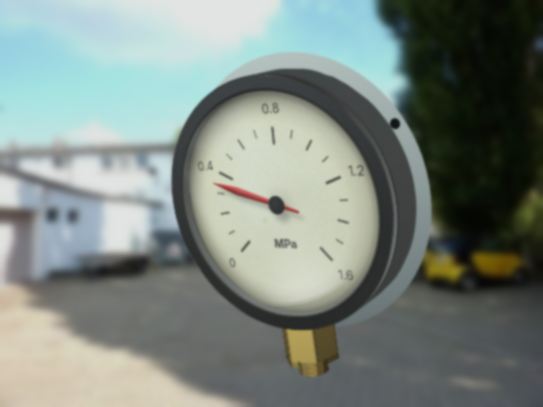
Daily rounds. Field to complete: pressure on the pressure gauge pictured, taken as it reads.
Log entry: 0.35 MPa
